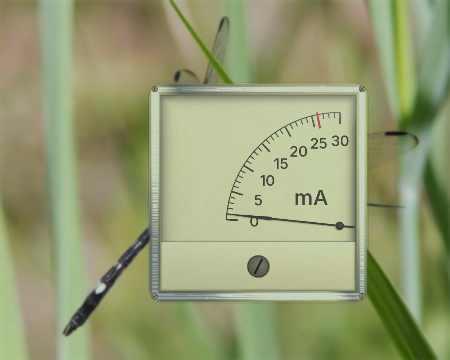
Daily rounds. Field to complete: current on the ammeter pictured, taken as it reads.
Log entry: 1 mA
